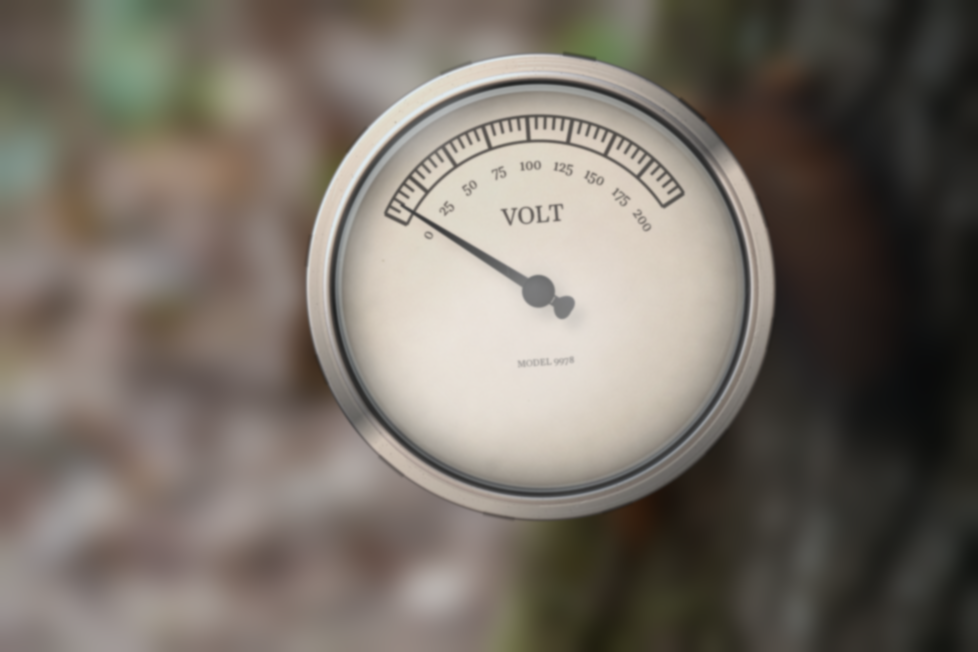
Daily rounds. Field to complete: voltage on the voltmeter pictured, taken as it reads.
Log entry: 10 V
